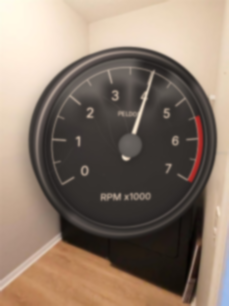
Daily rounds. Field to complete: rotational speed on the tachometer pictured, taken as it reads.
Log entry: 4000 rpm
